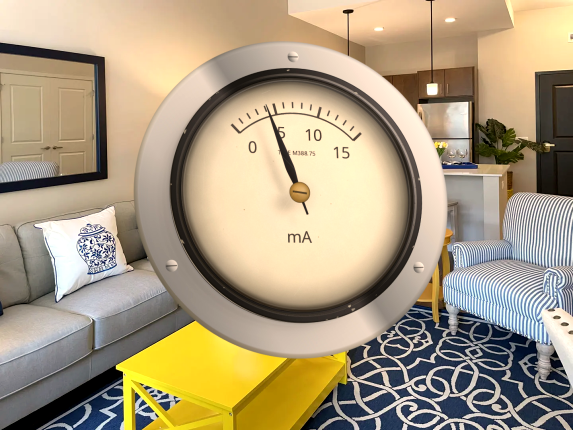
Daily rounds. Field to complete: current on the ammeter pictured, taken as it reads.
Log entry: 4 mA
